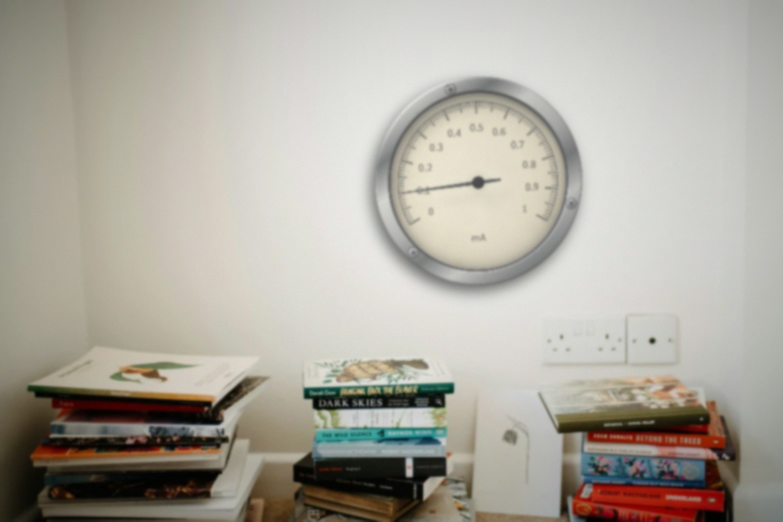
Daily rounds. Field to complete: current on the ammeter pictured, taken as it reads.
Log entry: 0.1 mA
